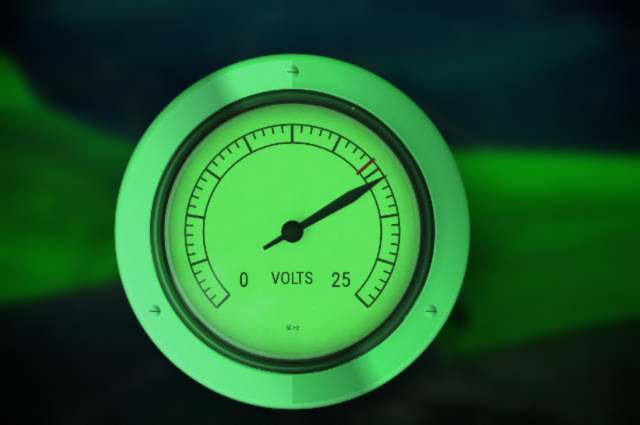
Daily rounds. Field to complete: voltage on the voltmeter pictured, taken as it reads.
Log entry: 18 V
